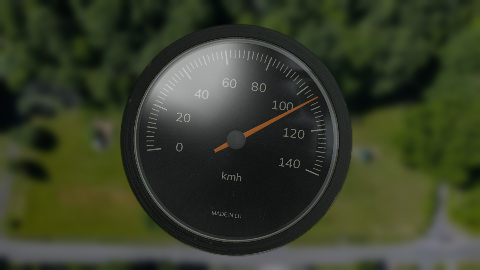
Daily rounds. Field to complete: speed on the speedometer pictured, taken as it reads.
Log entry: 106 km/h
